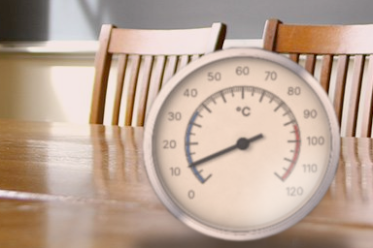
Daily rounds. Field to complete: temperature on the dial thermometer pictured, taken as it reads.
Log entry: 10 °C
